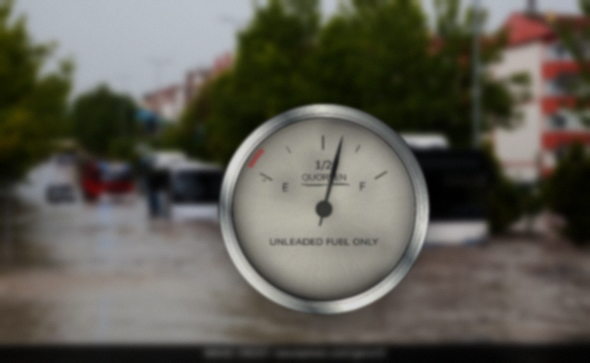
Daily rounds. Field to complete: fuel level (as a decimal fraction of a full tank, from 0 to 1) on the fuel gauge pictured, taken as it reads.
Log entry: 0.625
